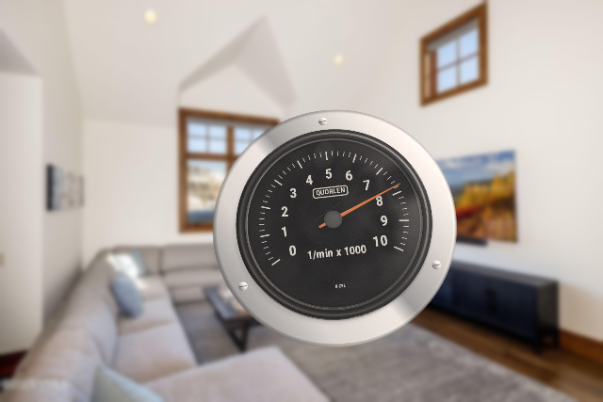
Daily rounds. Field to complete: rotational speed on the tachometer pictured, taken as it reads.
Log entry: 7800 rpm
